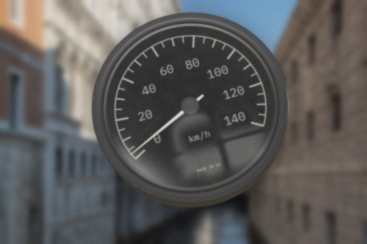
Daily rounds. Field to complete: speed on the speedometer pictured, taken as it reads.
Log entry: 2.5 km/h
